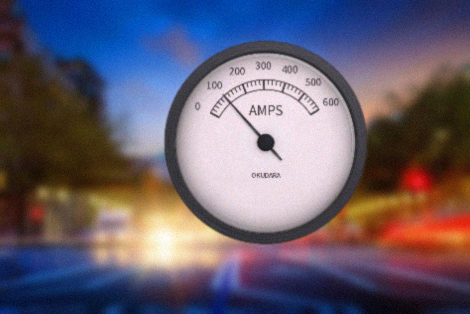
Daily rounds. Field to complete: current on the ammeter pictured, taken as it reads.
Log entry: 100 A
